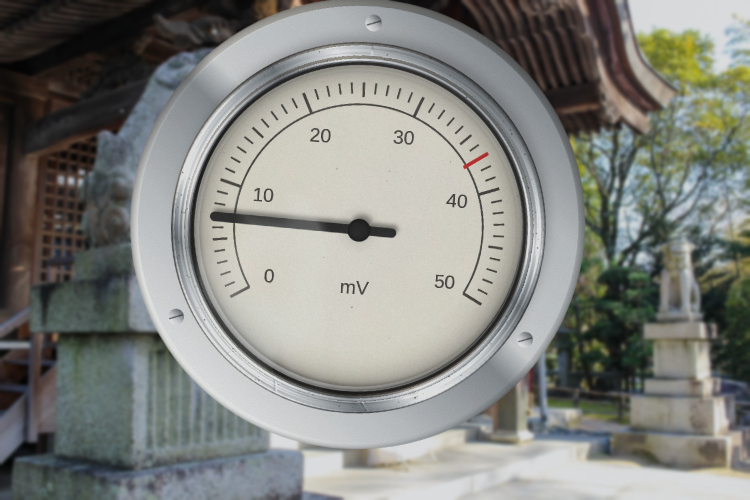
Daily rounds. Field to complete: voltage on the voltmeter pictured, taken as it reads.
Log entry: 7 mV
